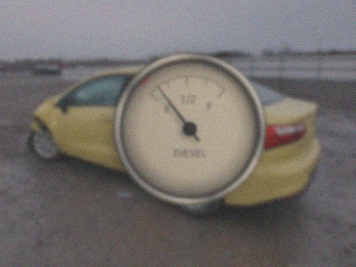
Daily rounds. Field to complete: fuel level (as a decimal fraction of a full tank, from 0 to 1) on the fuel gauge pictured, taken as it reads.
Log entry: 0.125
